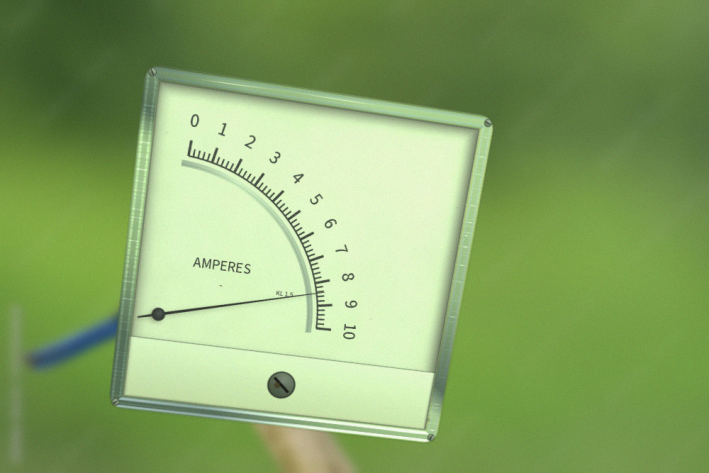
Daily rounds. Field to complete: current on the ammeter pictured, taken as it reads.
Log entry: 8.4 A
